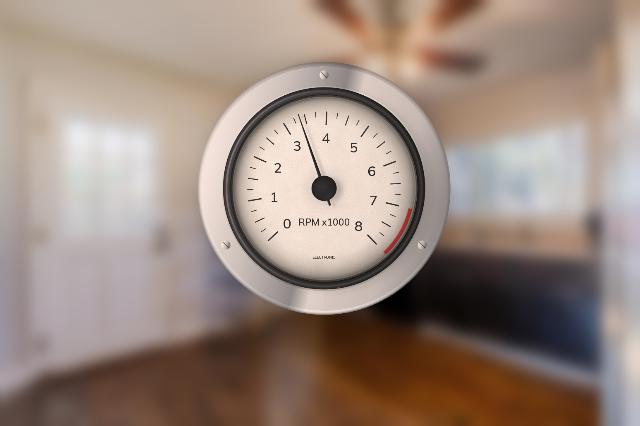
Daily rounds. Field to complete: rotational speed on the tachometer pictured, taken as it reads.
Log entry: 3375 rpm
